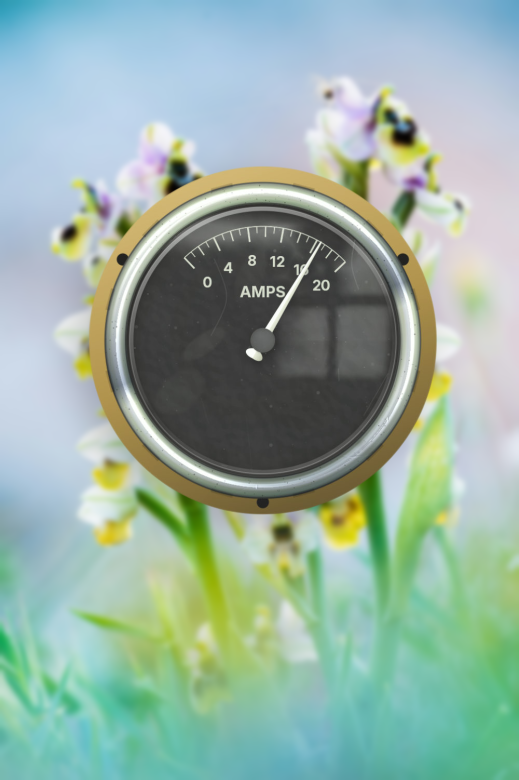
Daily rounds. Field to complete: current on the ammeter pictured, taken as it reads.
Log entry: 16.5 A
